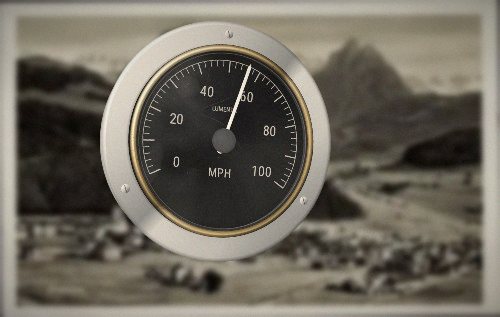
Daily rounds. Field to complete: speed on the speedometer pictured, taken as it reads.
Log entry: 56 mph
